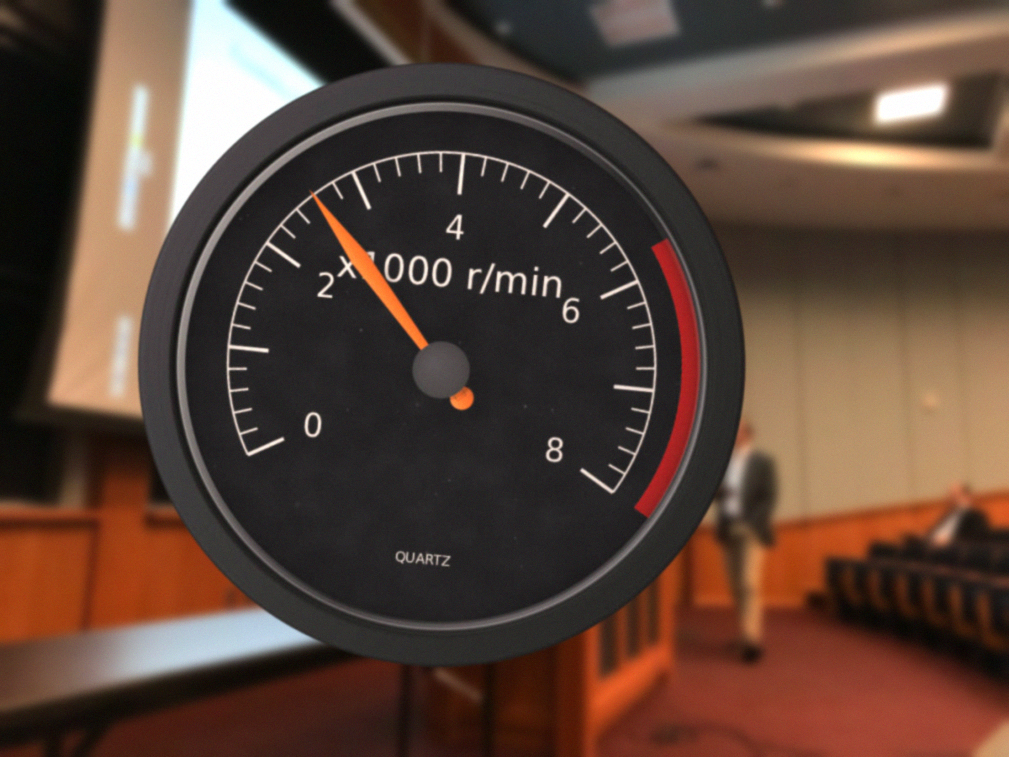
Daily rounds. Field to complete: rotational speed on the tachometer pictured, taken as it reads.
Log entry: 2600 rpm
